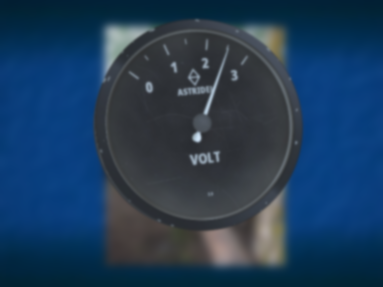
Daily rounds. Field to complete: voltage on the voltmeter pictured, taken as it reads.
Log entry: 2.5 V
